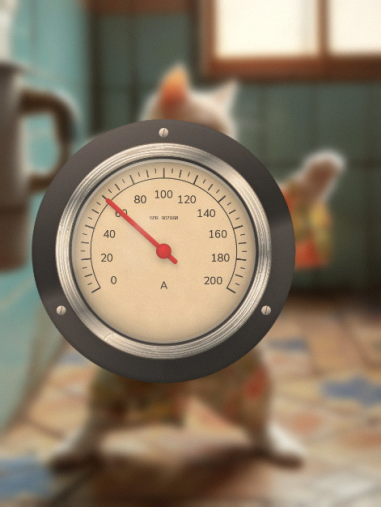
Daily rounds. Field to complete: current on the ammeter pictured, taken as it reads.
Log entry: 60 A
